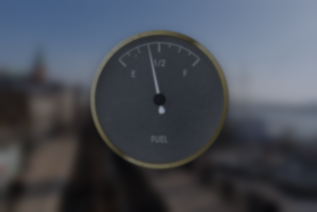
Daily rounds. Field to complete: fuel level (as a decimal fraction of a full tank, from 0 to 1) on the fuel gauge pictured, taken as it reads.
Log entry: 0.375
